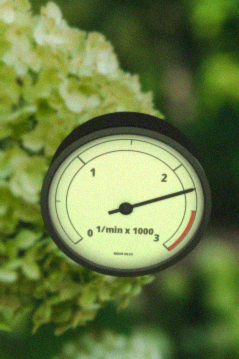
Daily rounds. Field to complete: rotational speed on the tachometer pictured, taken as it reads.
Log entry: 2250 rpm
